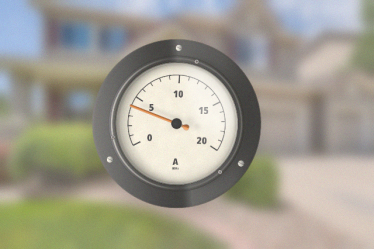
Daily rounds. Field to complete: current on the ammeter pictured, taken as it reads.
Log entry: 4 A
